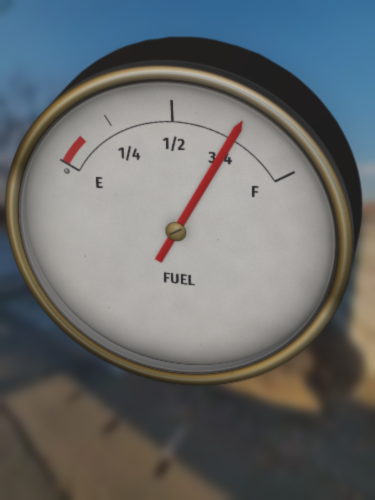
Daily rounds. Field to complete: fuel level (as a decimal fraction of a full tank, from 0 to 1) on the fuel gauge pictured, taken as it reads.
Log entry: 0.75
